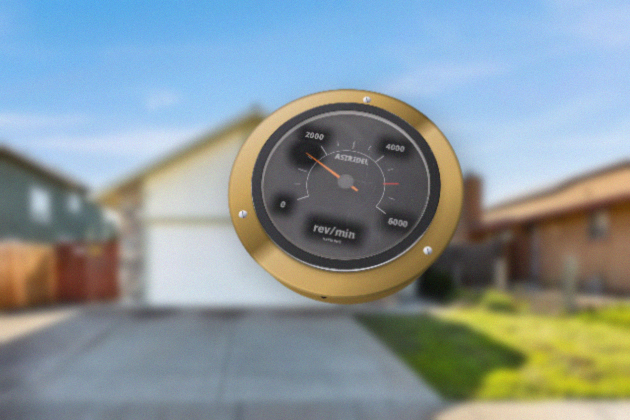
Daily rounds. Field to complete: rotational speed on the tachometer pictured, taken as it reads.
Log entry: 1500 rpm
